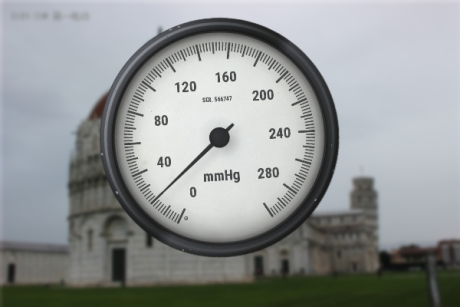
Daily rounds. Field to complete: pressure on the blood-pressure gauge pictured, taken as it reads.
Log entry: 20 mmHg
